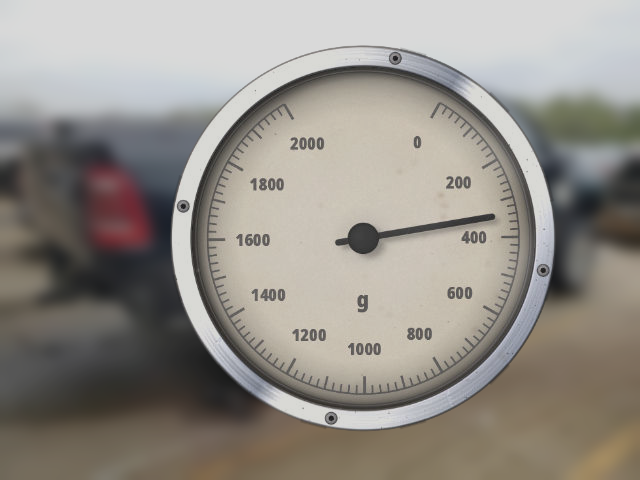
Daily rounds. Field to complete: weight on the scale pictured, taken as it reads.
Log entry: 340 g
